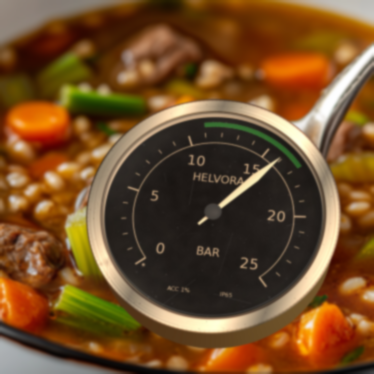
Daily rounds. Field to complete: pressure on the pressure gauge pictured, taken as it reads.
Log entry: 16 bar
